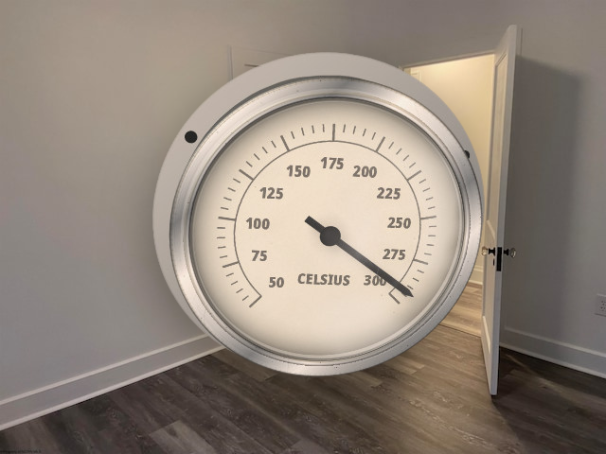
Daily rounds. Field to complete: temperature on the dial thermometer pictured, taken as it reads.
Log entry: 292.5 °C
